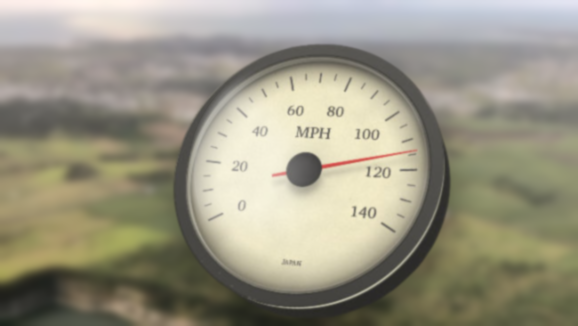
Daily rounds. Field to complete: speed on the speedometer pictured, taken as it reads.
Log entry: 115 mph
